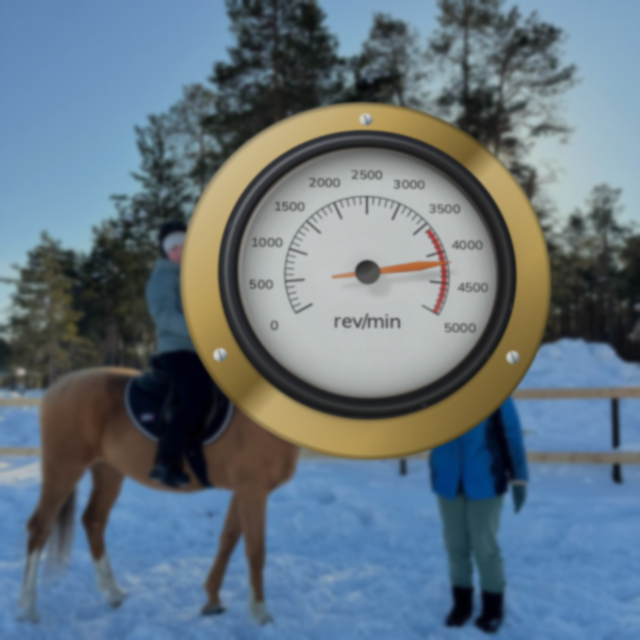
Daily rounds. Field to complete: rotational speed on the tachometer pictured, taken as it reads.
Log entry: 4200 rpm
